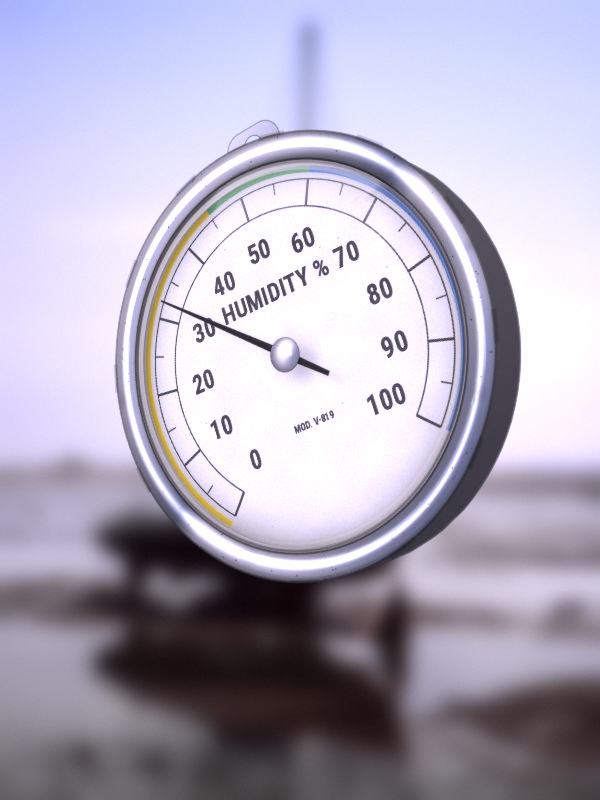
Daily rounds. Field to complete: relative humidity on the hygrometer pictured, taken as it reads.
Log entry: 32.5 %
